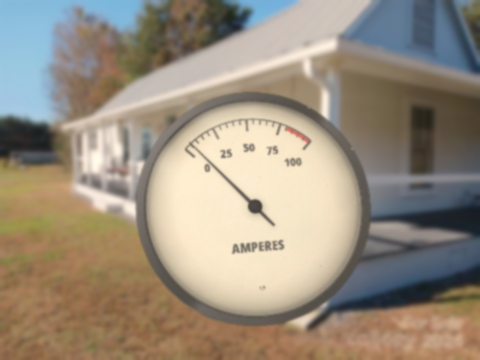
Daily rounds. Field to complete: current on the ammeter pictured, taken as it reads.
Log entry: 5 A
